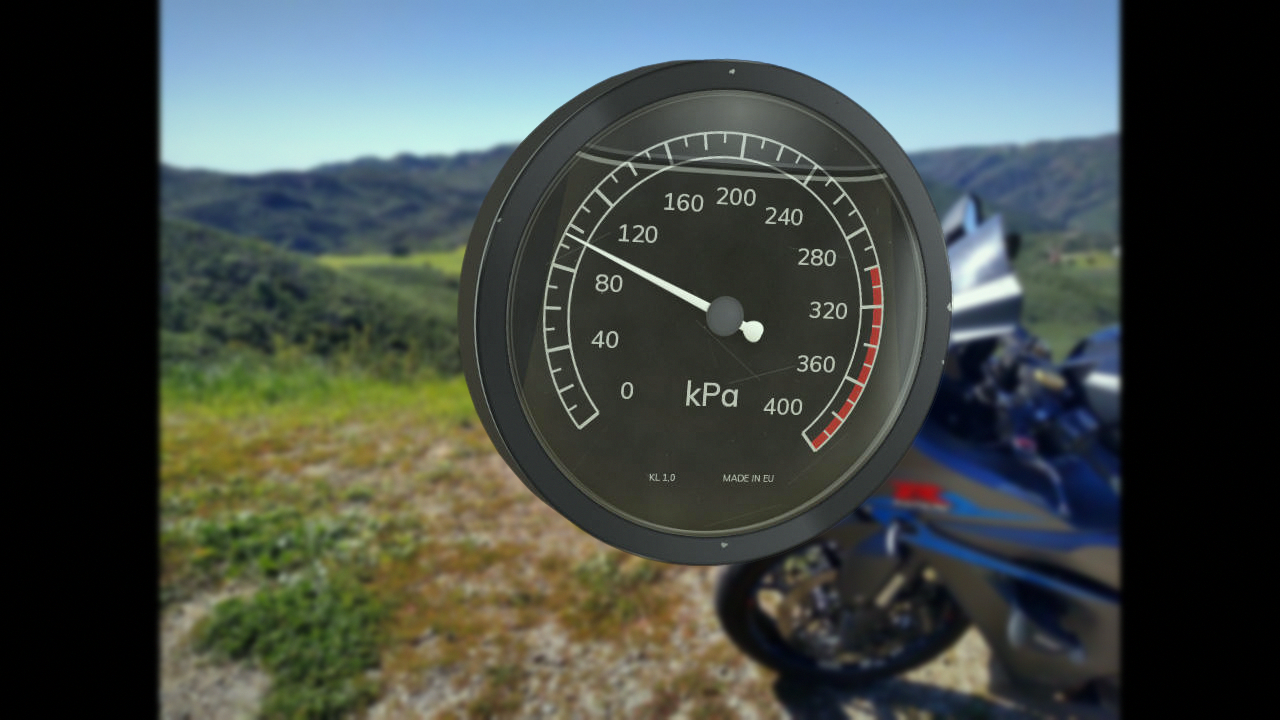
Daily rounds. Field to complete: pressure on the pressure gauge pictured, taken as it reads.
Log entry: 95 kPa
